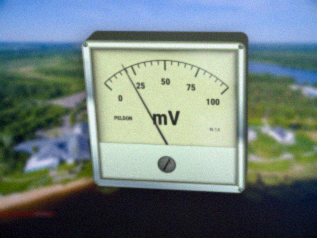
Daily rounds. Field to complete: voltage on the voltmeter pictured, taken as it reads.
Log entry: 20 mV
